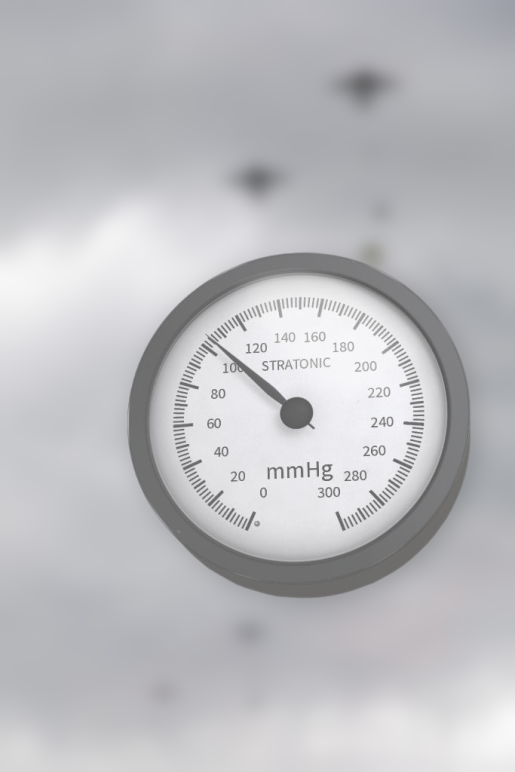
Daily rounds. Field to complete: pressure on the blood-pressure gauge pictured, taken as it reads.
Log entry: 104 mmHg
